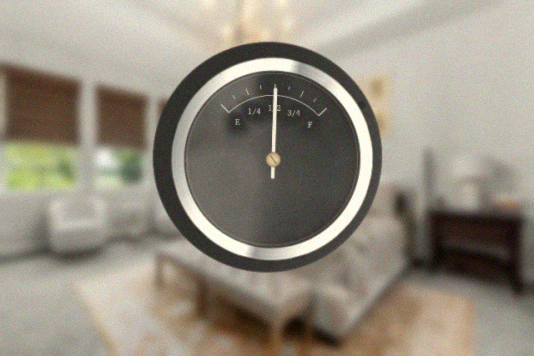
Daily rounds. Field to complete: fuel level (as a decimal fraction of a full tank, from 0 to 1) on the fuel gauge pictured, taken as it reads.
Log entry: 0.5
